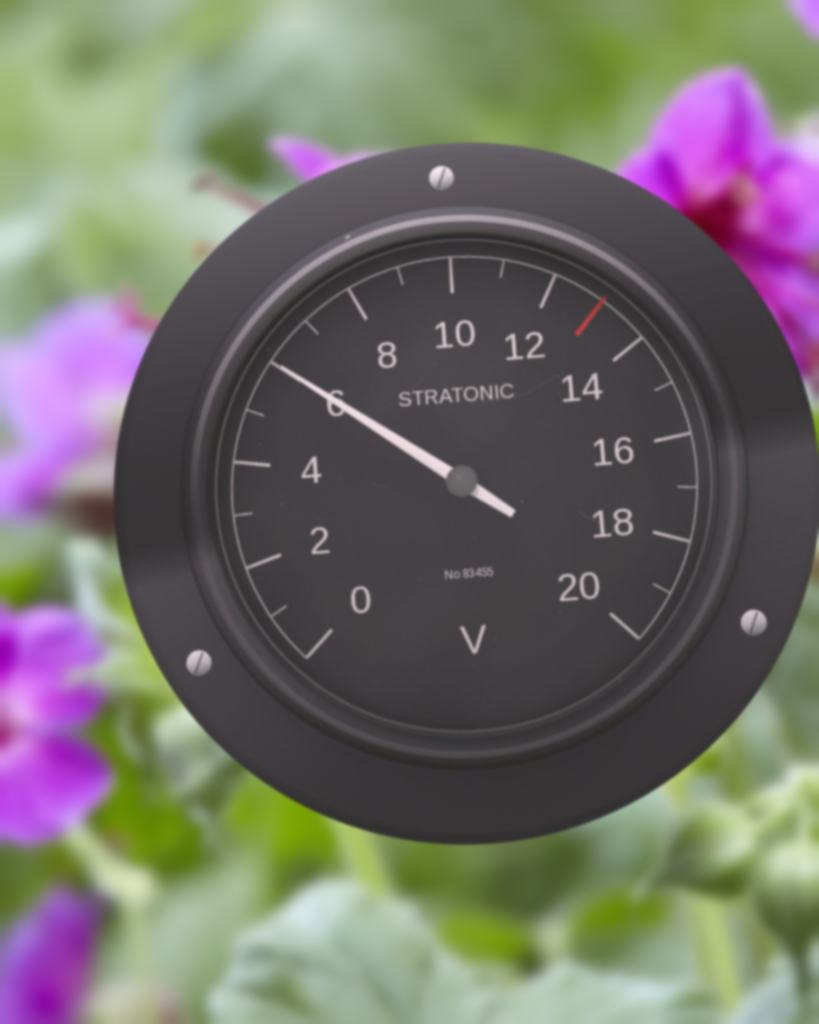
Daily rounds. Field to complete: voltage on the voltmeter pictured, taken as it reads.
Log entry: 6 V
